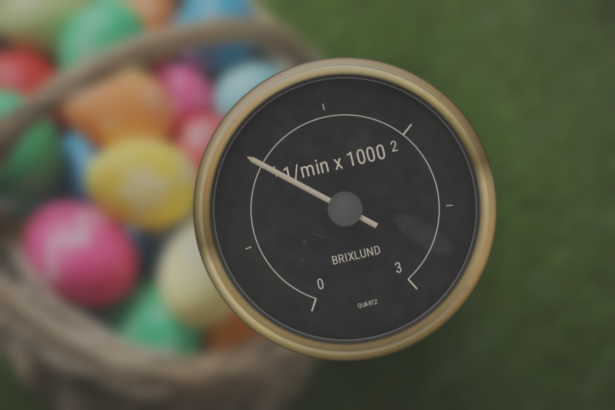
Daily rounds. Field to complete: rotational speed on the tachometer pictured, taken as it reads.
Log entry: 1000 rpm
